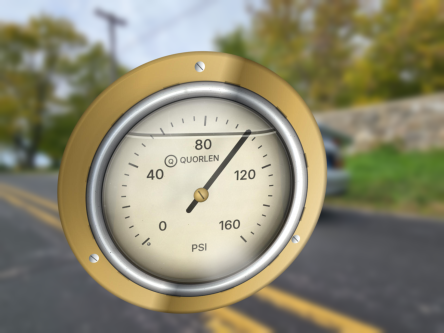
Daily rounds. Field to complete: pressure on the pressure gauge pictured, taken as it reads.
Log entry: 100 psi
